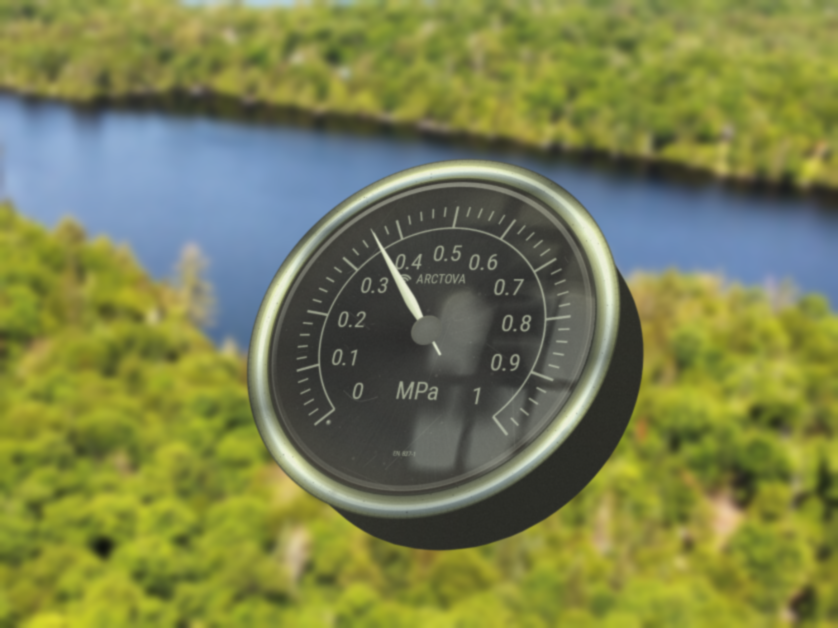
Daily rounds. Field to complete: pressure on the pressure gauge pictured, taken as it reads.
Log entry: 0.36 MPa
